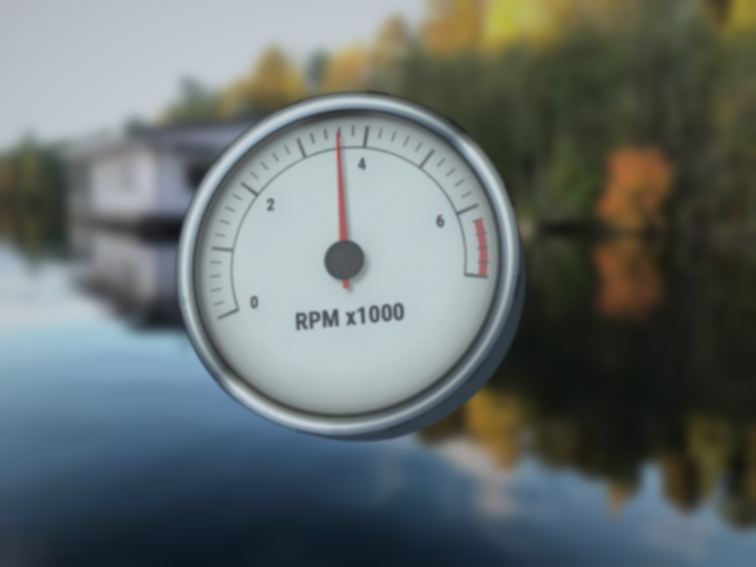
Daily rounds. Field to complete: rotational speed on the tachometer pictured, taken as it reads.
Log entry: 3600 rpm
